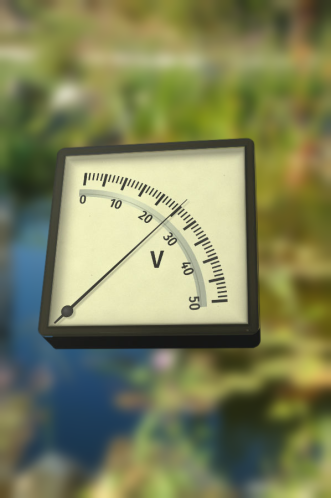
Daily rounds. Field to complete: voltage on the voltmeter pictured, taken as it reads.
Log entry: 25 V
